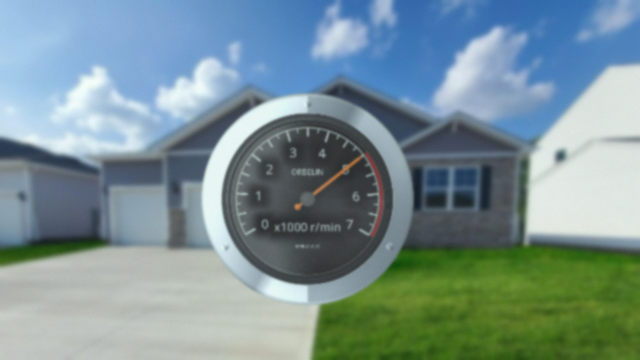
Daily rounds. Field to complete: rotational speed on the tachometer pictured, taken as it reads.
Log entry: 5000 rpm
